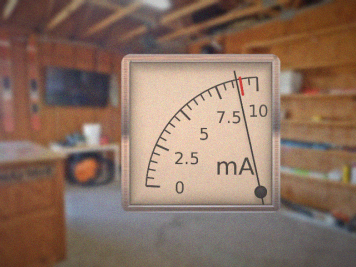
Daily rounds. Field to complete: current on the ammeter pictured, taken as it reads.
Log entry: 8.75 mA
